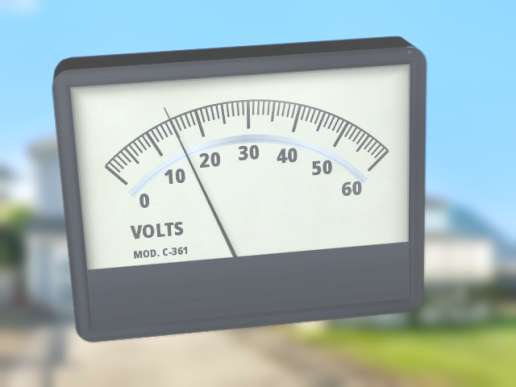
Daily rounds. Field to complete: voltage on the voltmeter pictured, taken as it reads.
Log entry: 15 V
